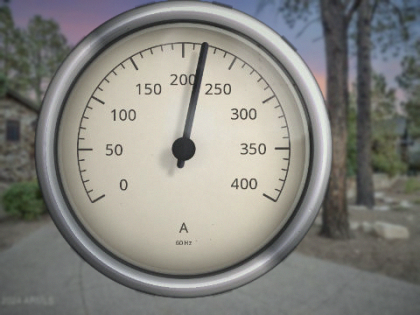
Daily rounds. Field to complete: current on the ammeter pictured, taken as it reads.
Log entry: 220 A
